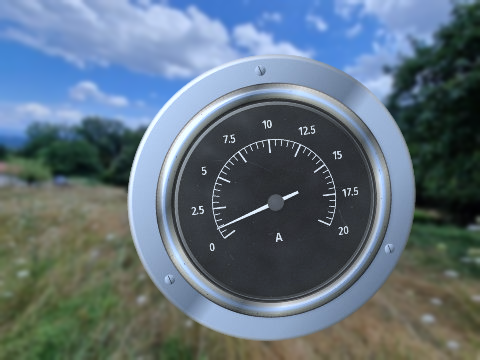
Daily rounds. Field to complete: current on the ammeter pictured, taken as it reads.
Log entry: 1 A
